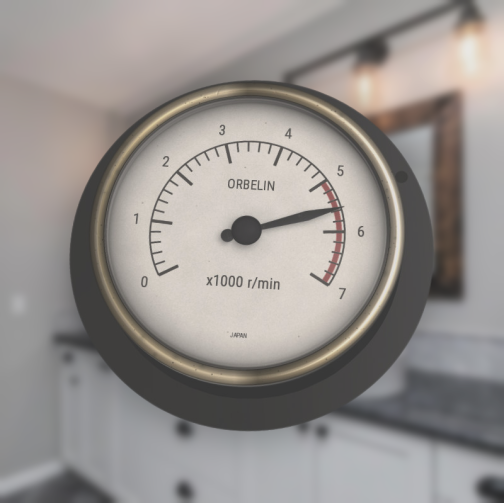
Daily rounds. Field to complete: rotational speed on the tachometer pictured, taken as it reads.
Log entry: 5600 rpm
